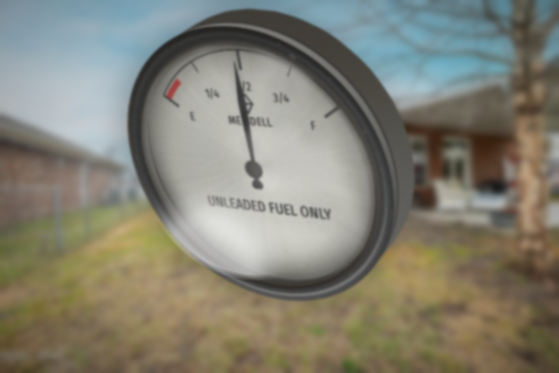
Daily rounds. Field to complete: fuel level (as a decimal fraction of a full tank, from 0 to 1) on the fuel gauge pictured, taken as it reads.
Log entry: 0.5
